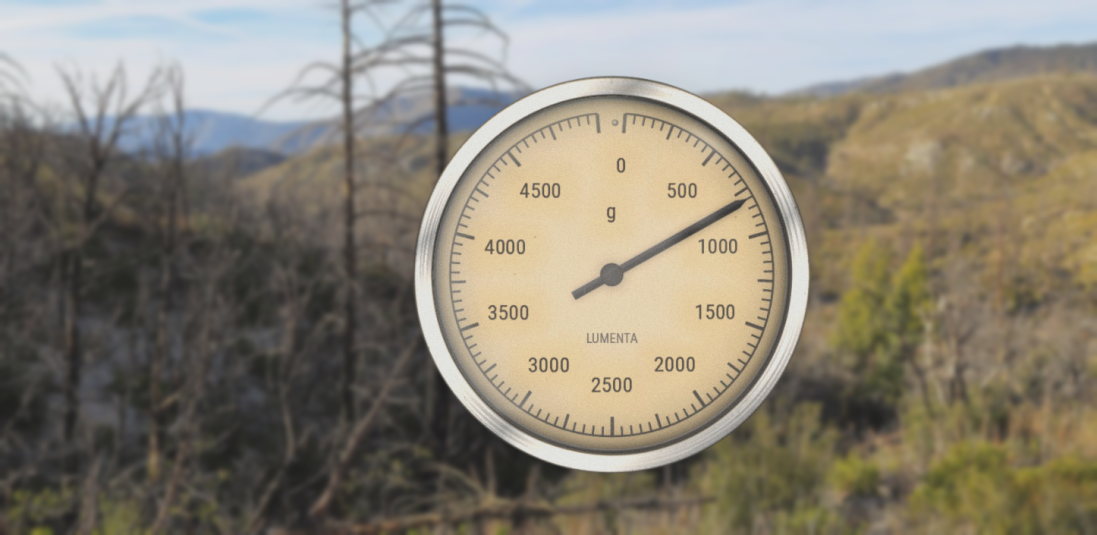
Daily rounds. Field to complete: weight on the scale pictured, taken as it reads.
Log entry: 800 g
